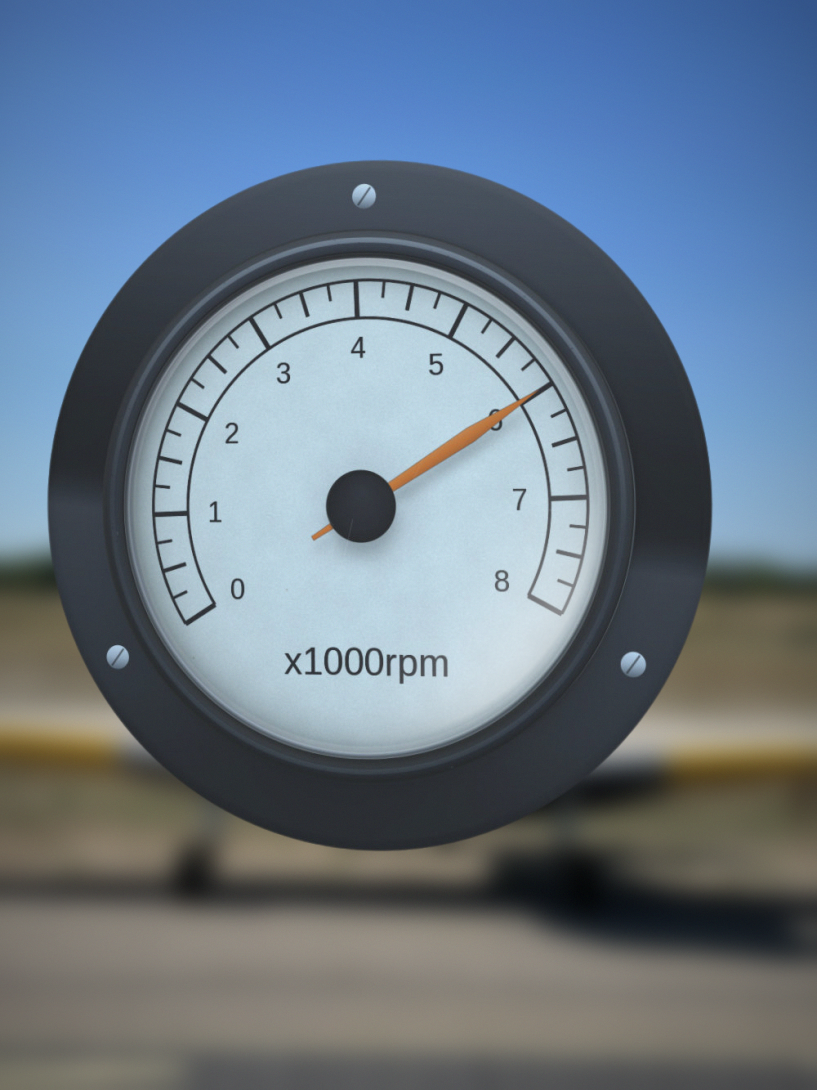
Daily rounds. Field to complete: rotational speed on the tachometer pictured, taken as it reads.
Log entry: 6000 rpm
